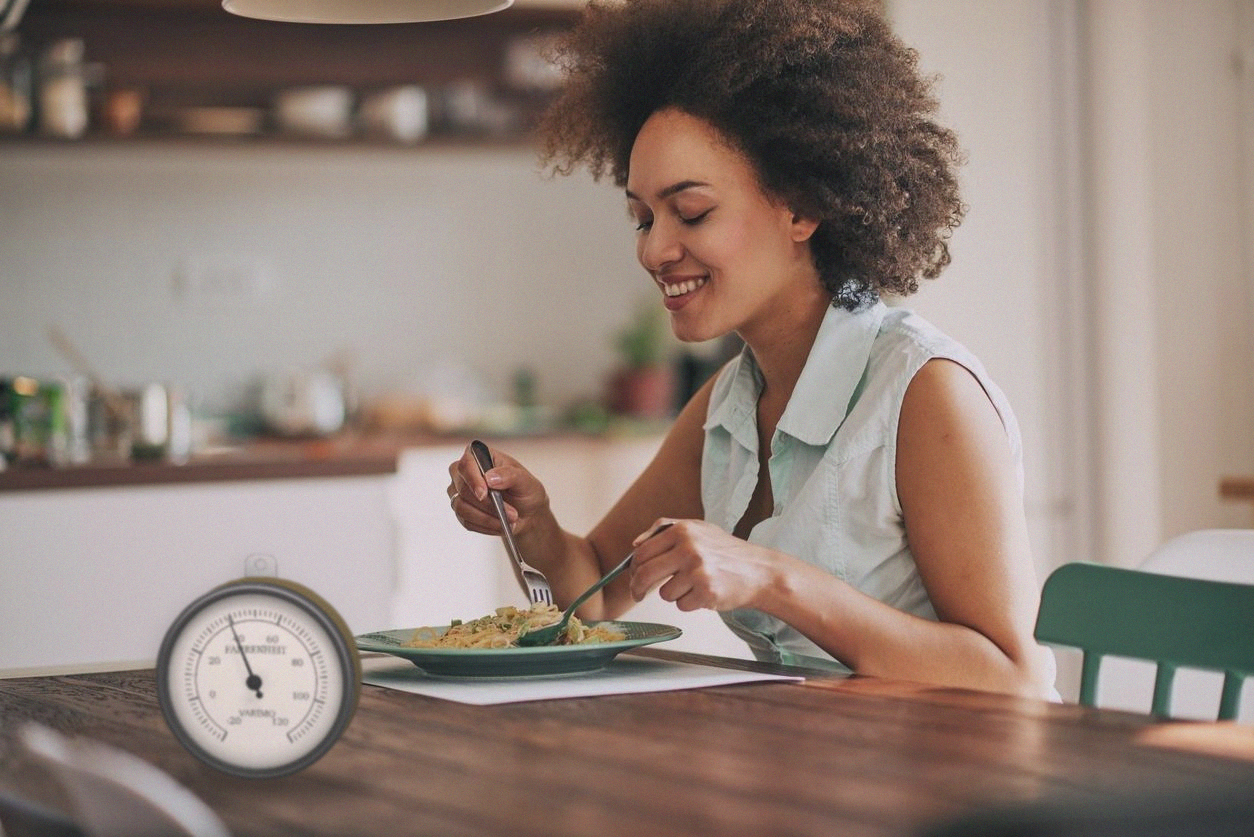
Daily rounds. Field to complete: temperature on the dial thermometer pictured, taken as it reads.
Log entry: 40 °F
